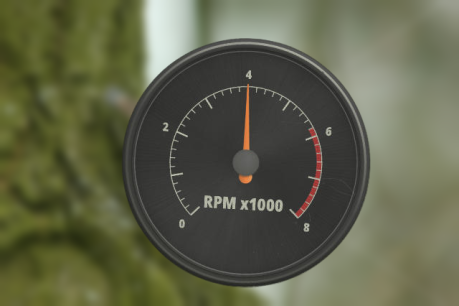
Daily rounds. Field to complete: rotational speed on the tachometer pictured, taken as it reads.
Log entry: 4000 rpm
